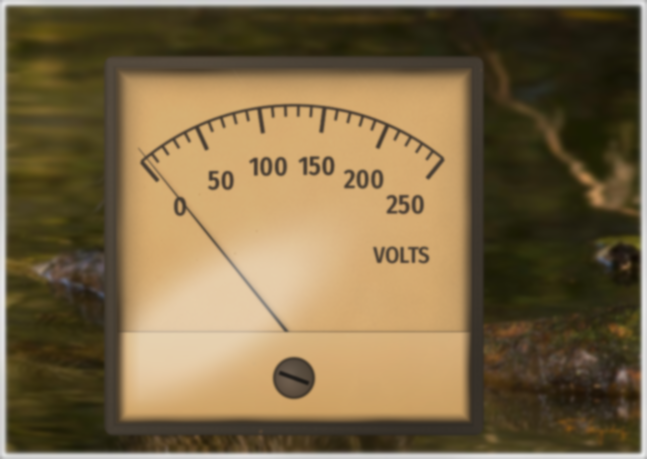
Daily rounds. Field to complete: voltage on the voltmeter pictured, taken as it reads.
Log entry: 5 V
